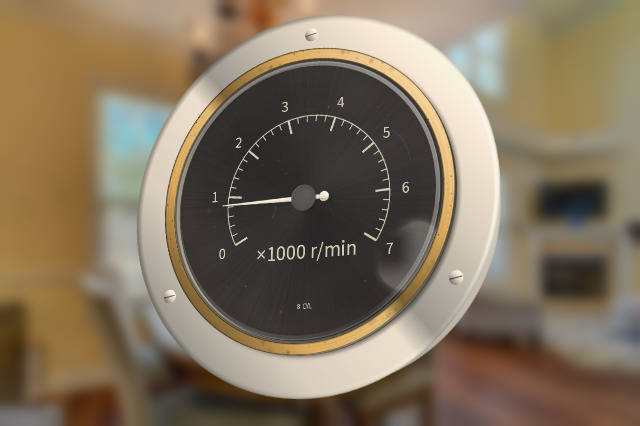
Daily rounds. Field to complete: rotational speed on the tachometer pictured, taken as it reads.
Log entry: 800 rpm
